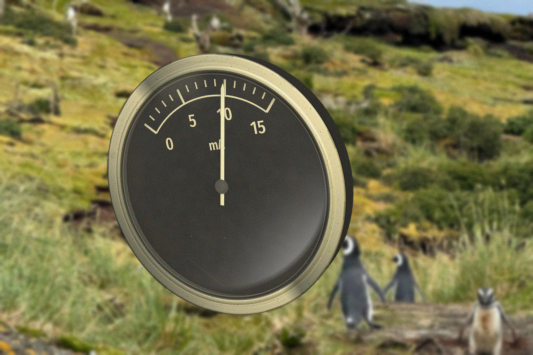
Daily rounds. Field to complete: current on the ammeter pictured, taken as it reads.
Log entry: 10 mA
